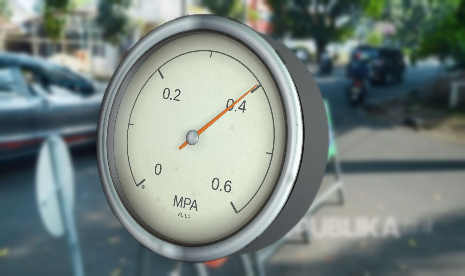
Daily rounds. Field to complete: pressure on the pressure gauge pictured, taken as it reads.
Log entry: 0.4 MPa
